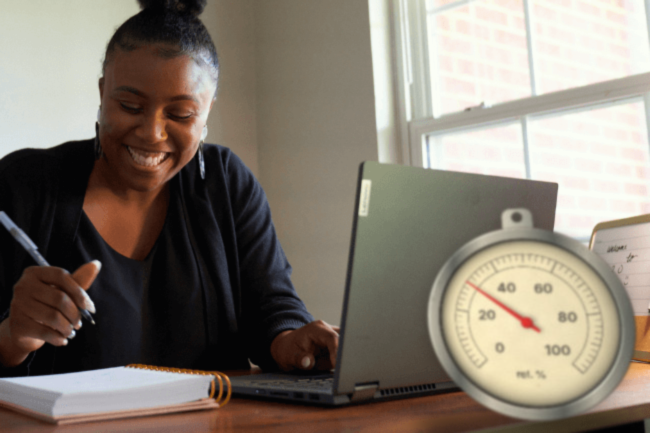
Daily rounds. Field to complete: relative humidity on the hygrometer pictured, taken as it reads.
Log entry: 30 %
